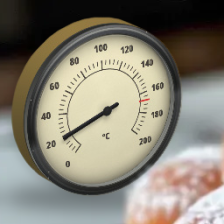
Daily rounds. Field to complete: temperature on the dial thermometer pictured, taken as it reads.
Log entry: 20 °C
